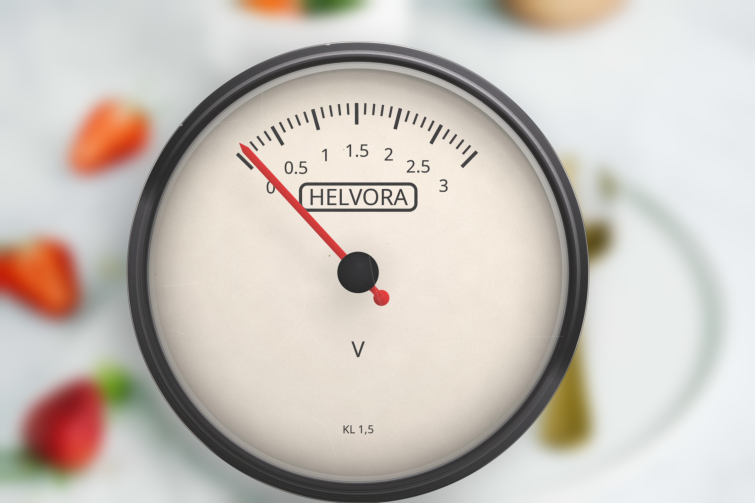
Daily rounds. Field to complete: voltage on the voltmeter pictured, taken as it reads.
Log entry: 0.1 V
